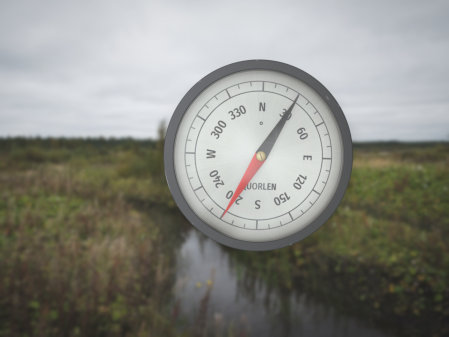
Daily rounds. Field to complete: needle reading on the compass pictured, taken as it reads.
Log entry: 210 °
